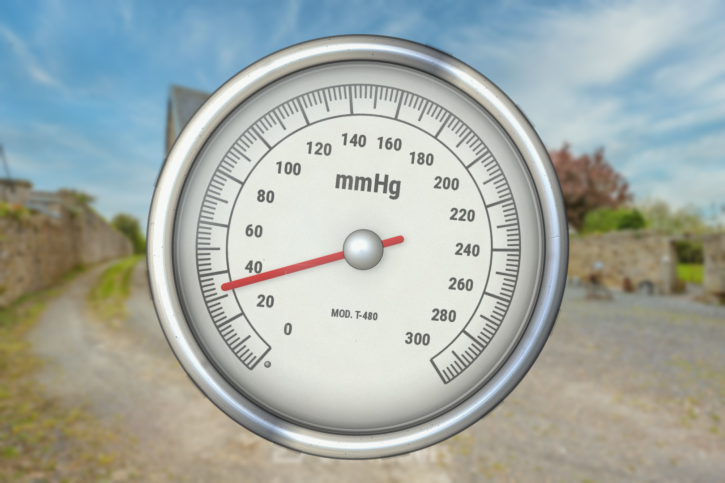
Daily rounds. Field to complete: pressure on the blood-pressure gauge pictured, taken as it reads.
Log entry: 34 mmHg
